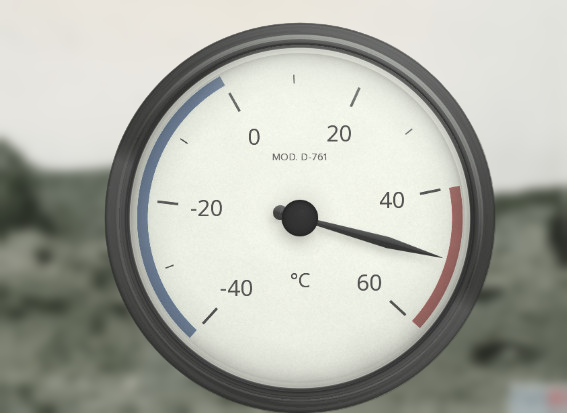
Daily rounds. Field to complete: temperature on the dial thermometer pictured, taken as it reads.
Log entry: 50 °C
